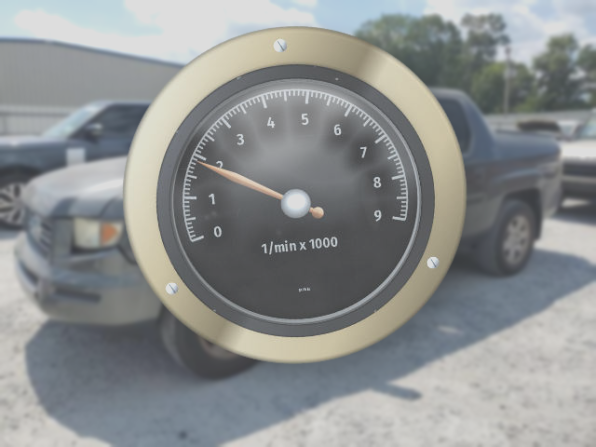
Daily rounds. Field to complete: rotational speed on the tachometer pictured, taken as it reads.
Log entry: 1900 rpm
